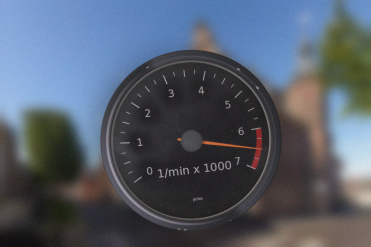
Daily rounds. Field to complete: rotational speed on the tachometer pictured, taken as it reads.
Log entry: 6500 rpm
